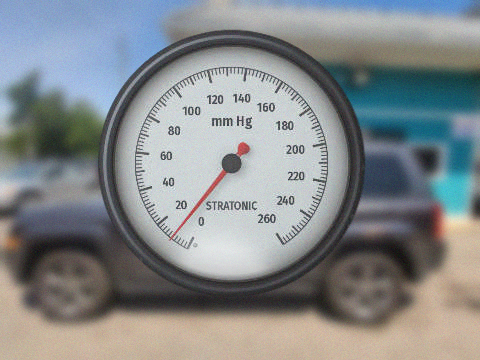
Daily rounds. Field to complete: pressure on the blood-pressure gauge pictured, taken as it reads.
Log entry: 10 mmHg
